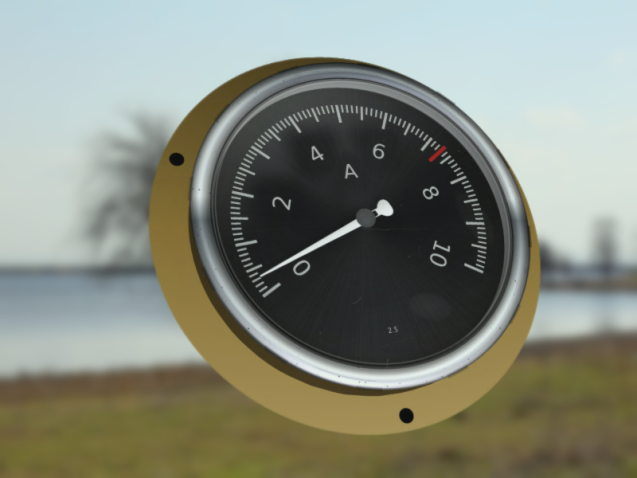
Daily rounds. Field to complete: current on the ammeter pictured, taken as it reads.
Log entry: 0.3 A
